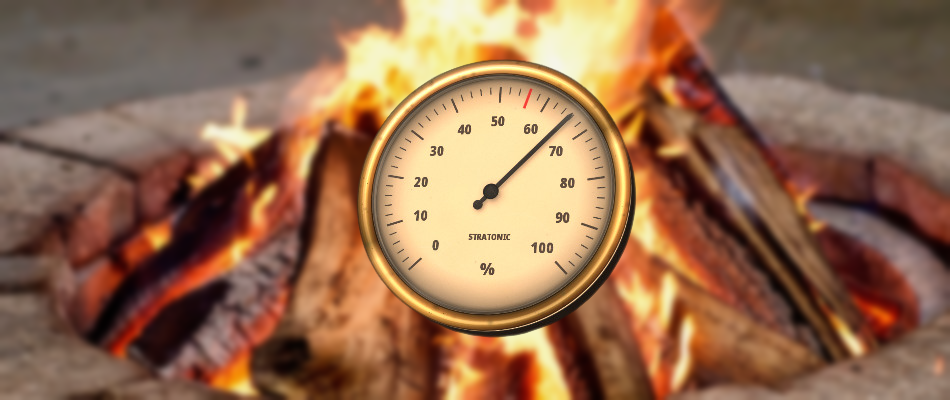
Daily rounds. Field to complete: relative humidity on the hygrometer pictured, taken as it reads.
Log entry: 66 %
